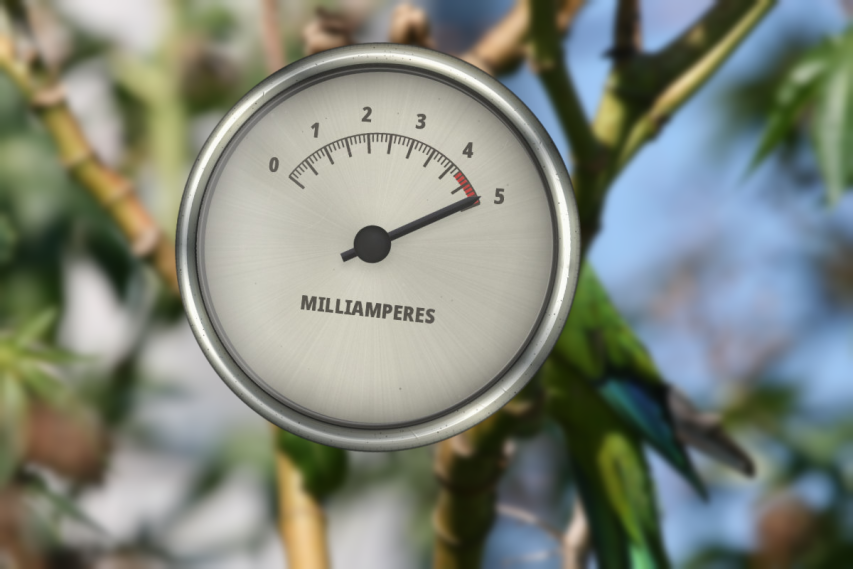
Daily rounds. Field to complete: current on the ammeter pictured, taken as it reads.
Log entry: 4.9 mA
